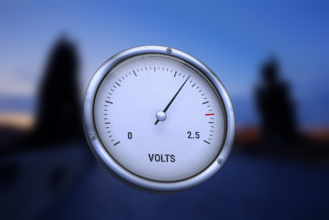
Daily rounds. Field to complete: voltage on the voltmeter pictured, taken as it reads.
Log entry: 1.65 V
